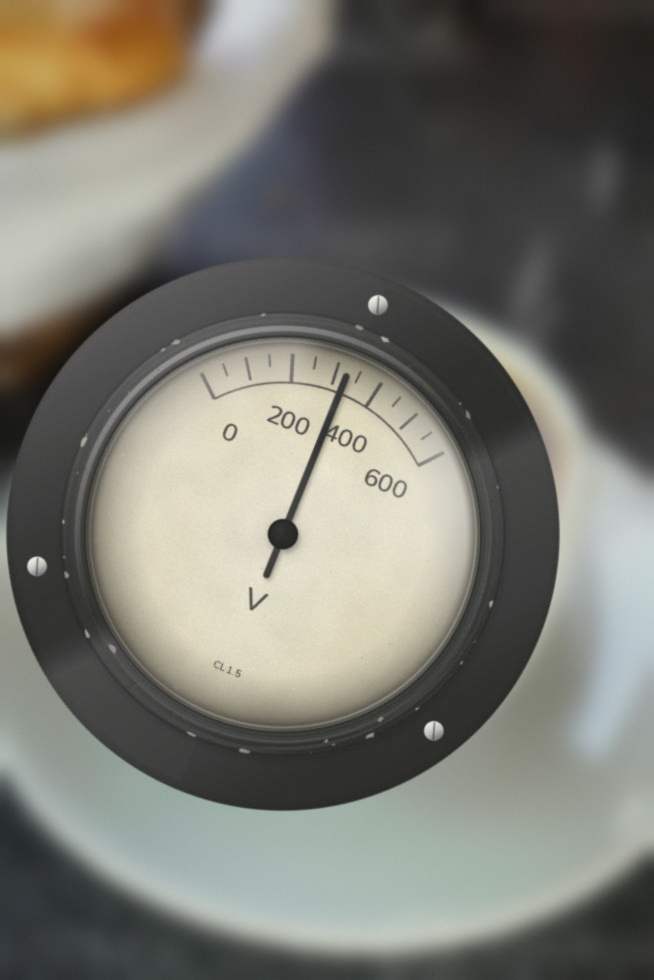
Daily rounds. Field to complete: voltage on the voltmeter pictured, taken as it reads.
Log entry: 325 V
